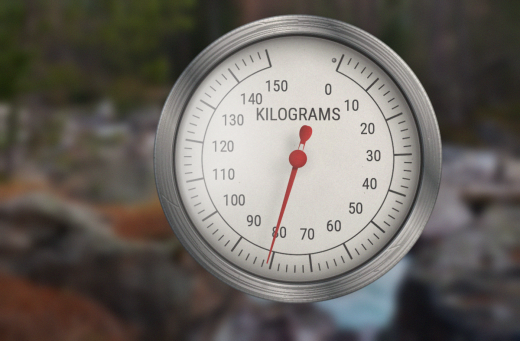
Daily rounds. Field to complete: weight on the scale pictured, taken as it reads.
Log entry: 81 kg
